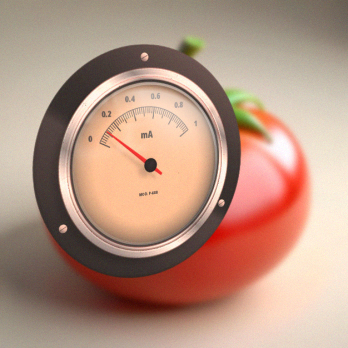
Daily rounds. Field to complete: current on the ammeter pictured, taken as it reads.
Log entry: 0.1 mA
